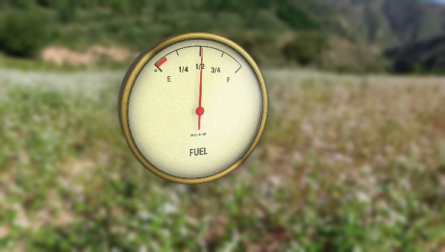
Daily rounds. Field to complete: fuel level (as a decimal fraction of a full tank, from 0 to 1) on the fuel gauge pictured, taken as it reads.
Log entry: 0.5
